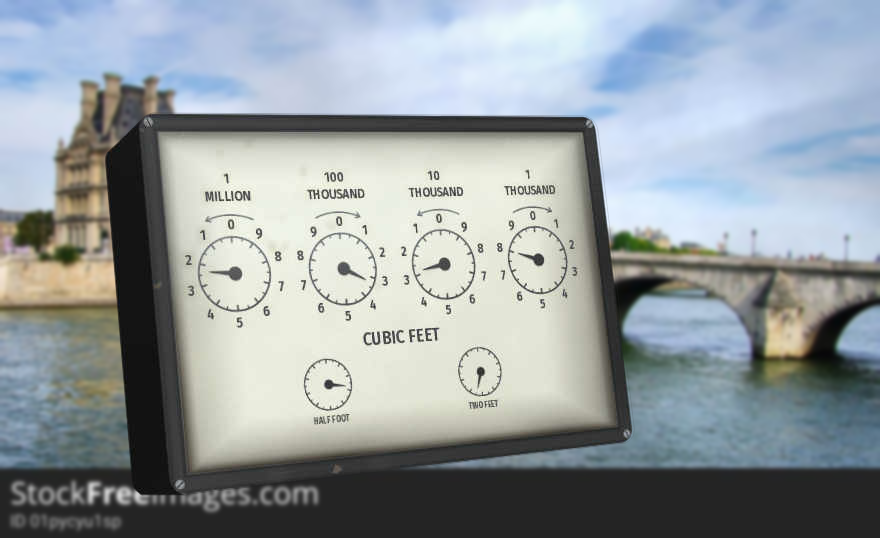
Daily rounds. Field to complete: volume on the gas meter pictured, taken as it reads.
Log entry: 232800 ft³
